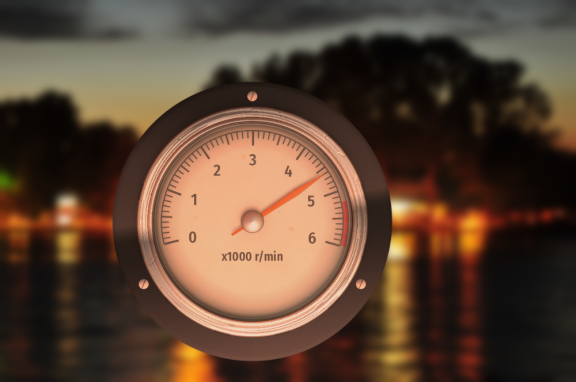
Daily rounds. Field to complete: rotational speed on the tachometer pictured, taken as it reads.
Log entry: 4600 rpm
